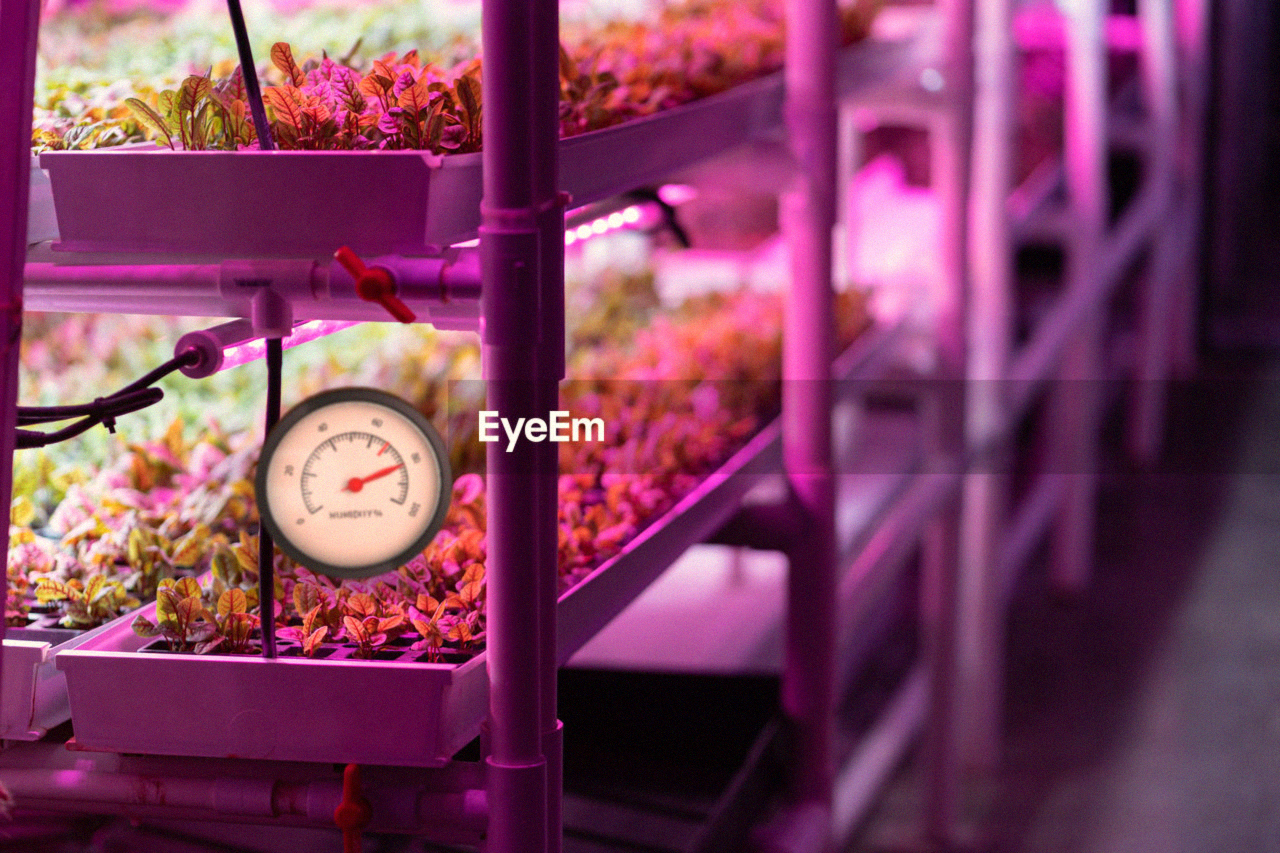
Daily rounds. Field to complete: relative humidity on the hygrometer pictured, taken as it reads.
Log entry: 80 %
